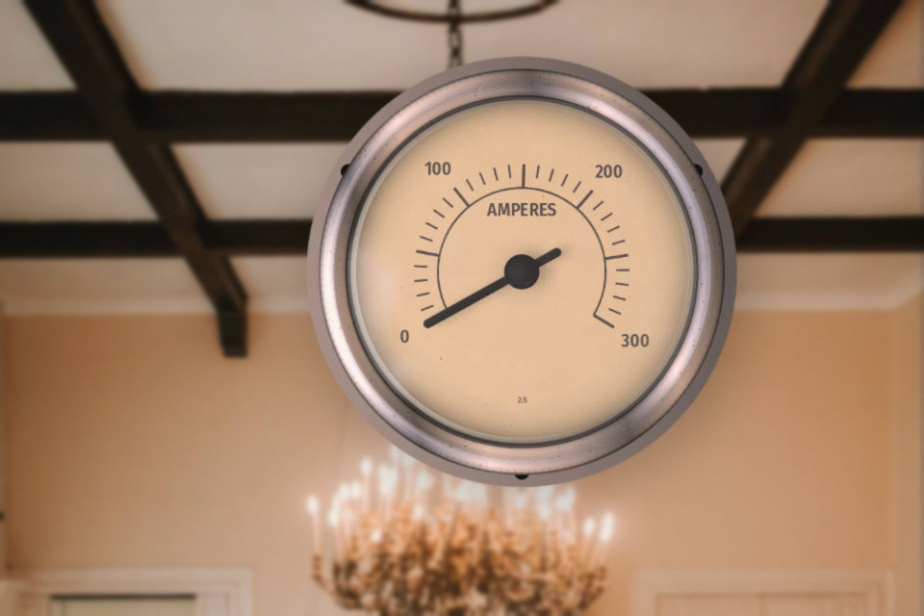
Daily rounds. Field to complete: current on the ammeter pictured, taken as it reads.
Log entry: 0 A
